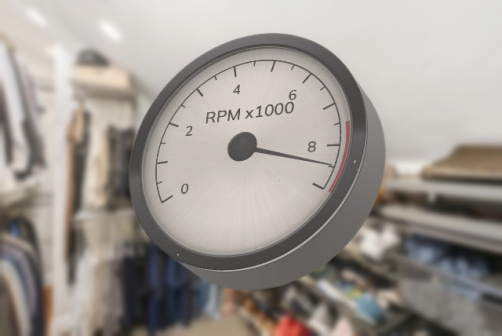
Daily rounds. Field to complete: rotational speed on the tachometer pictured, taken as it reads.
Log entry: 8500 rpm
